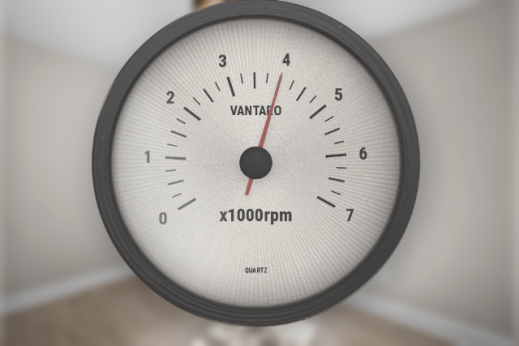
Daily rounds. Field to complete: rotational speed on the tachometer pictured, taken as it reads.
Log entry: 4000 rpm
